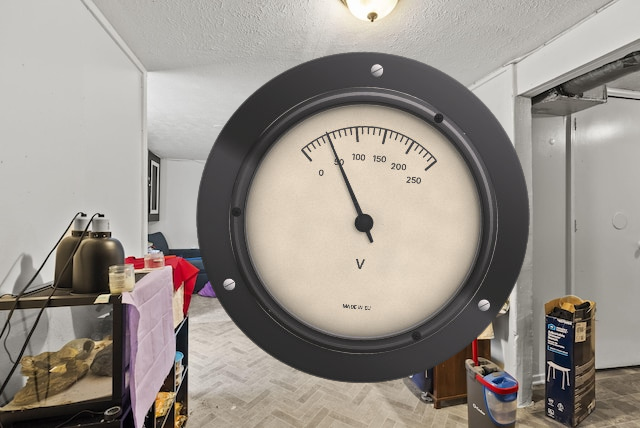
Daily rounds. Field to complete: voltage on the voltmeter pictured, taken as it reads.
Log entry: 50 V
